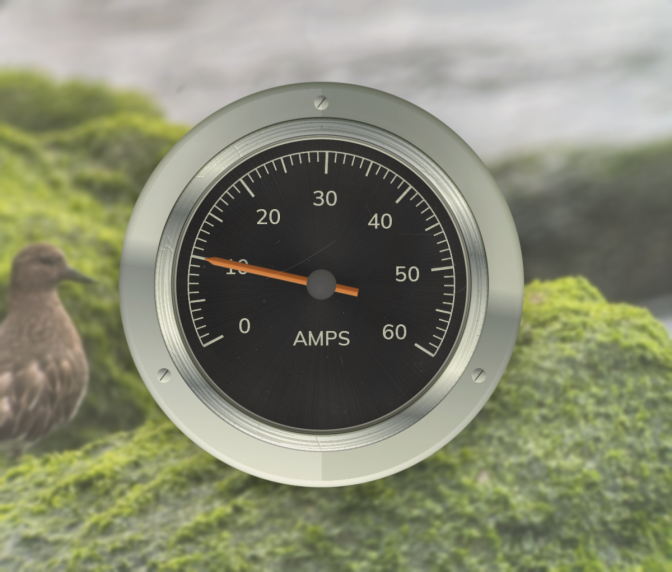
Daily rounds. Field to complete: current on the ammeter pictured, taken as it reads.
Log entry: 10 A
